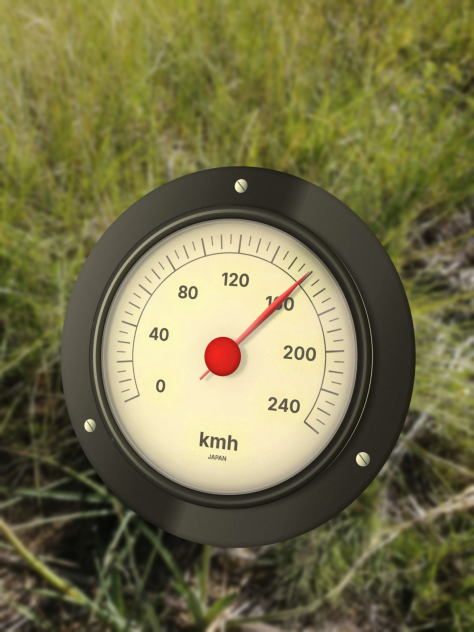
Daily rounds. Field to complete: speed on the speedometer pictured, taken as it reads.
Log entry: 160 km/h
